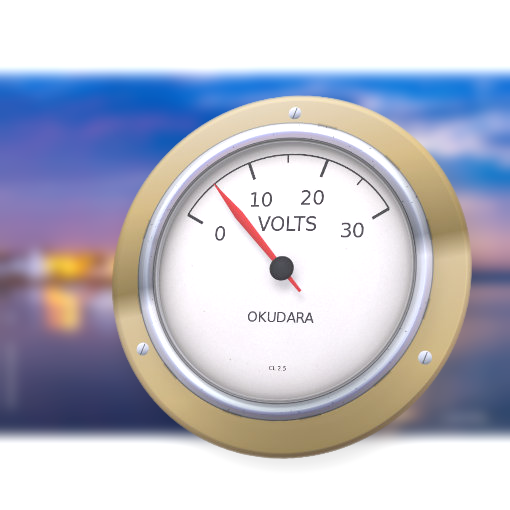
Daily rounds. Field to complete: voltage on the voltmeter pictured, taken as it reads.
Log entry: 5 V
